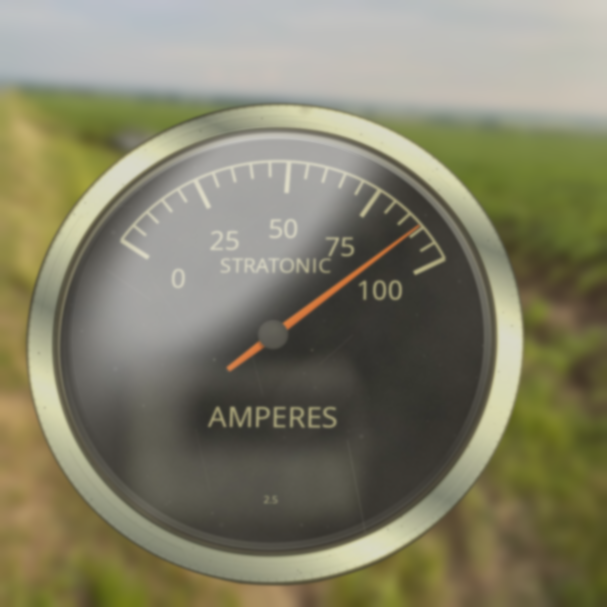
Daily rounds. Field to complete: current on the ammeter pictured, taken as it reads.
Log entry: 90 A
